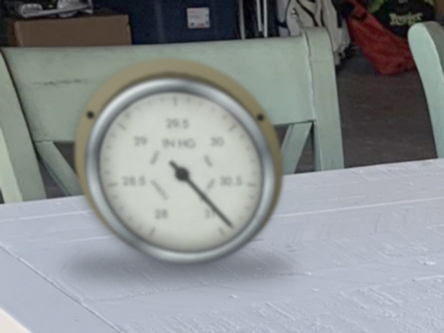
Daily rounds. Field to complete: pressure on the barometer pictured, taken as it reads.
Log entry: 30.9 inHg
